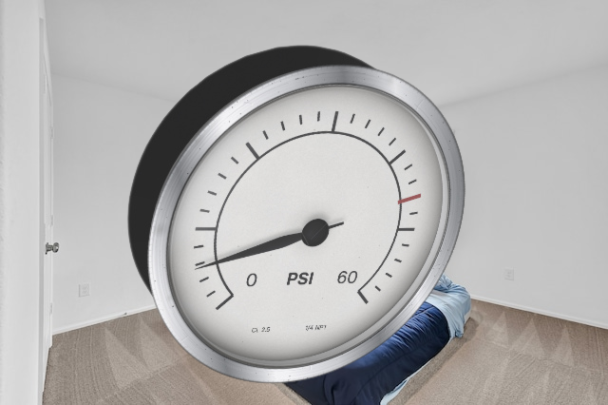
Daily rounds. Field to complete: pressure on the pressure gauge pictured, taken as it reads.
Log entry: 6 psi
